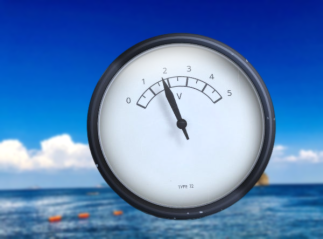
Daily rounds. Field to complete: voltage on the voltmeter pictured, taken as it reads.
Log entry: 1.75 V
